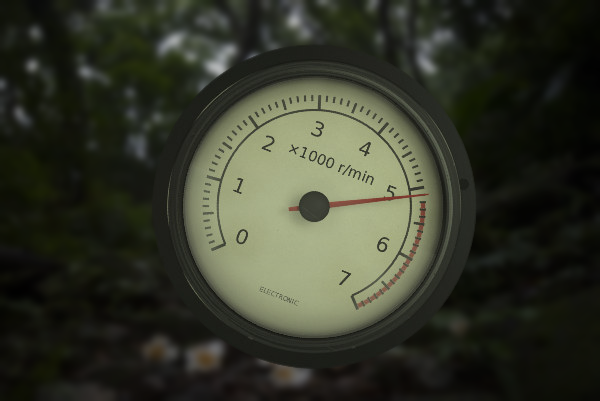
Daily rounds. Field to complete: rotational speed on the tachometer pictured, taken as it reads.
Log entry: 5100 rpm
